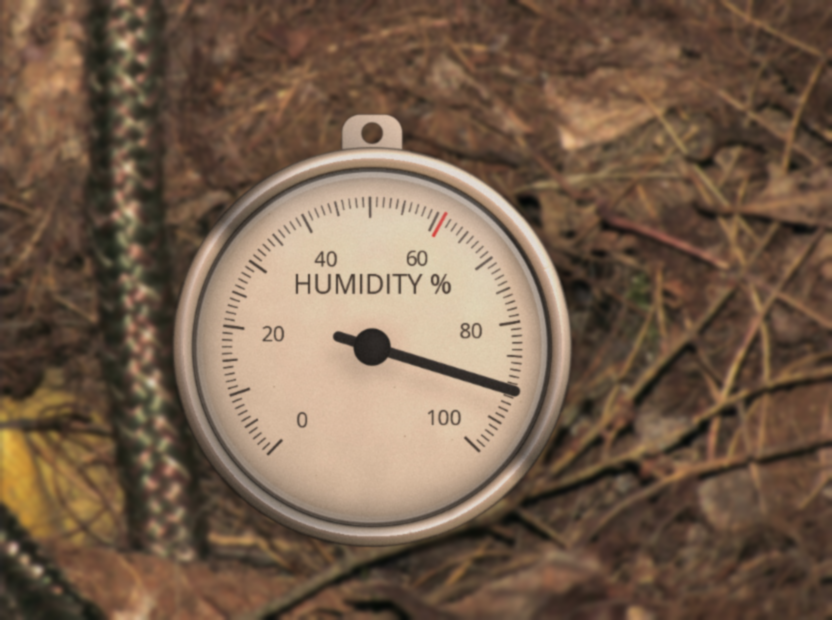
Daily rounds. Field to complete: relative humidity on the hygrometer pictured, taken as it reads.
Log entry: 90 %
